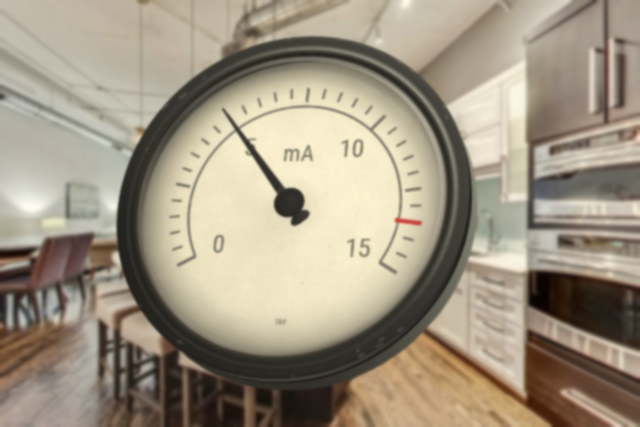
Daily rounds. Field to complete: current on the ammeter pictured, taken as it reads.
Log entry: 5 mA
